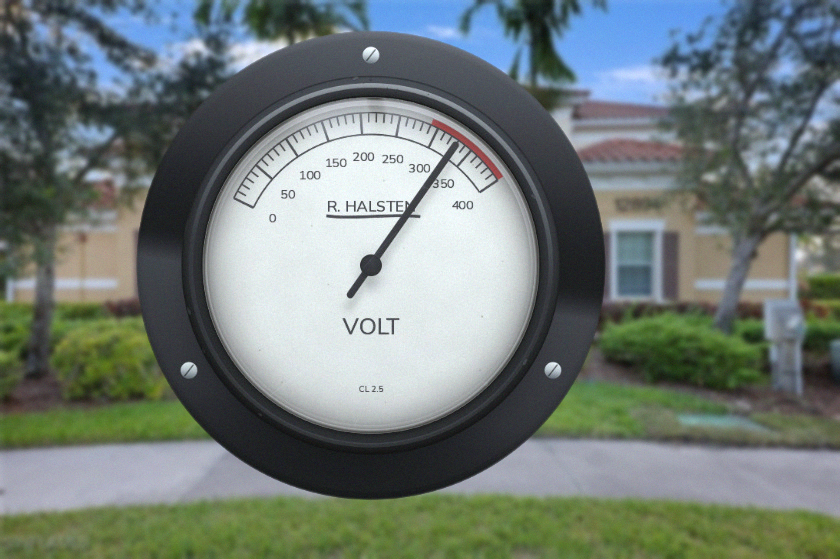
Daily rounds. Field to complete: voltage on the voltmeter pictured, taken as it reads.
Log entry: 330 V
